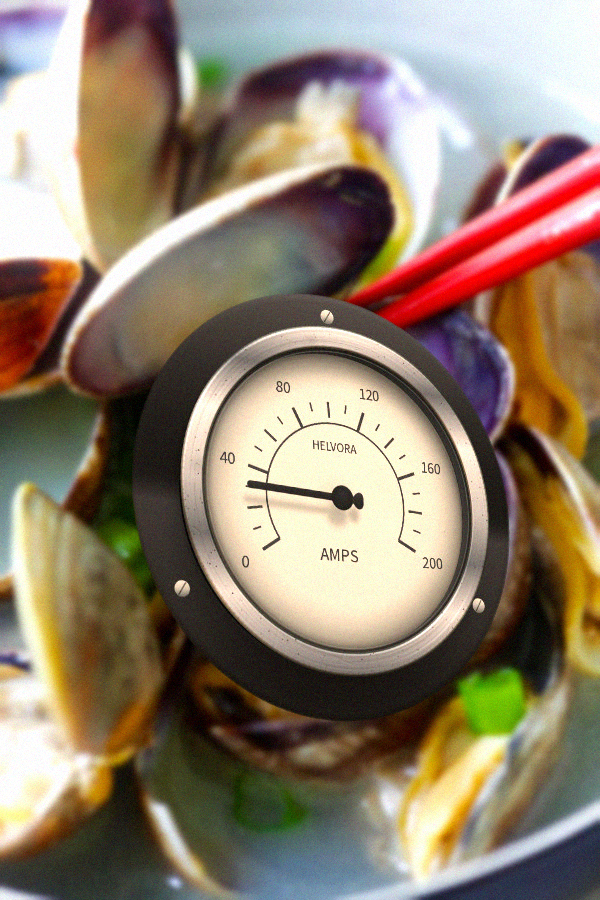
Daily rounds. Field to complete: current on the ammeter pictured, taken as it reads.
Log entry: 30 A
